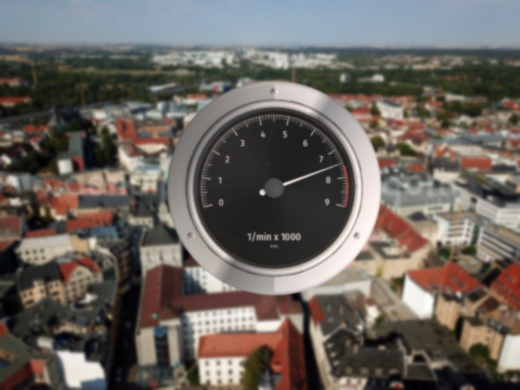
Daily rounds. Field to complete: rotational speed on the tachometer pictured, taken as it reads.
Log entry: 7500 rpm
